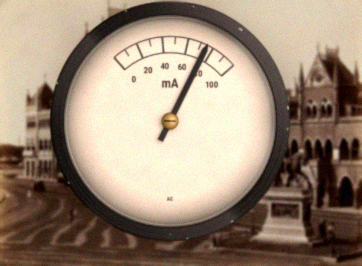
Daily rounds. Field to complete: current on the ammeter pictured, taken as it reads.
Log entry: 75 mA
